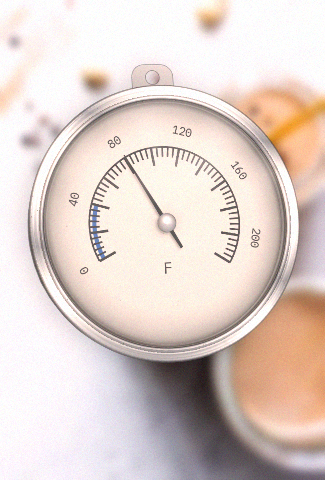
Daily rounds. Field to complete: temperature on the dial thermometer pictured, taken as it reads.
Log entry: 80 °F
